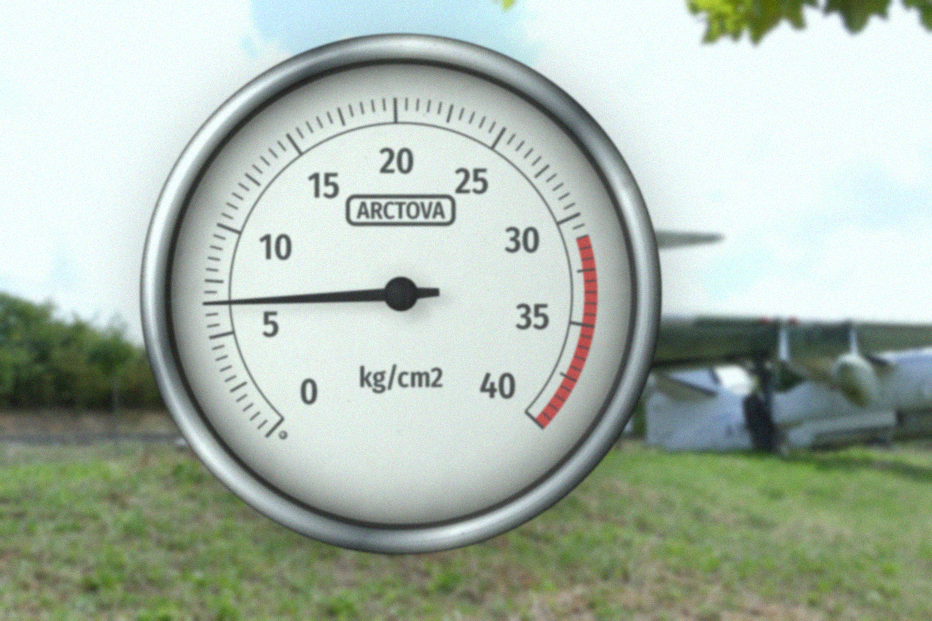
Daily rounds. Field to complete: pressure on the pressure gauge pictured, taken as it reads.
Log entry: 6.5 kg/cm²
